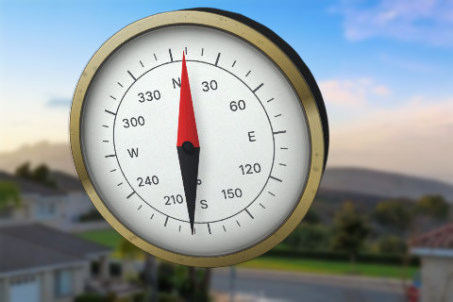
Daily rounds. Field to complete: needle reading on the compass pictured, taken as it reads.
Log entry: 10 °
